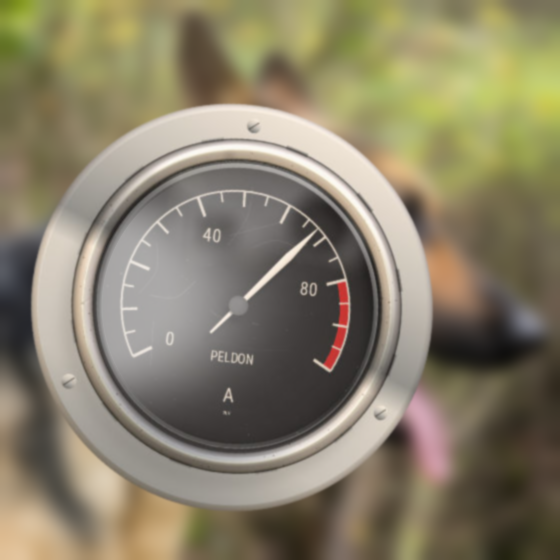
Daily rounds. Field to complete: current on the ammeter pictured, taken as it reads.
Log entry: 67.5 A
